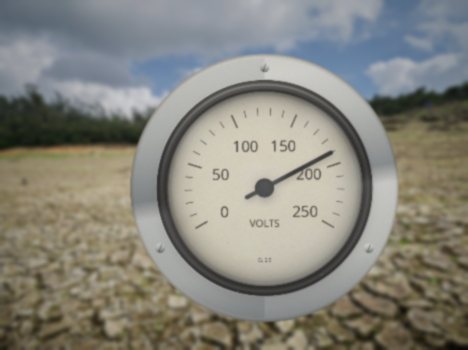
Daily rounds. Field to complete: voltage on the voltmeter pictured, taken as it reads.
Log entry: 190 V
